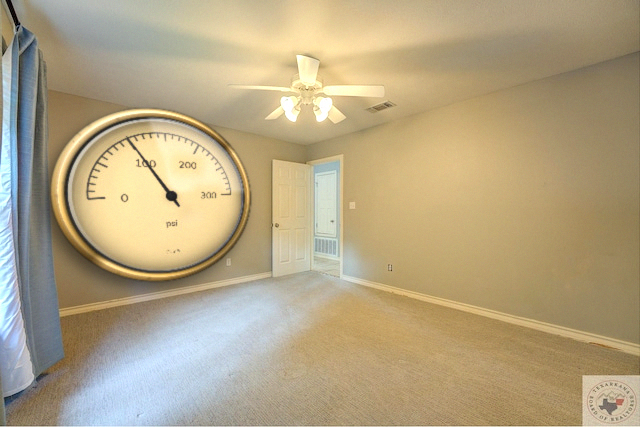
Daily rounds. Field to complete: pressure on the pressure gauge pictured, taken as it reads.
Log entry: 100 psi
